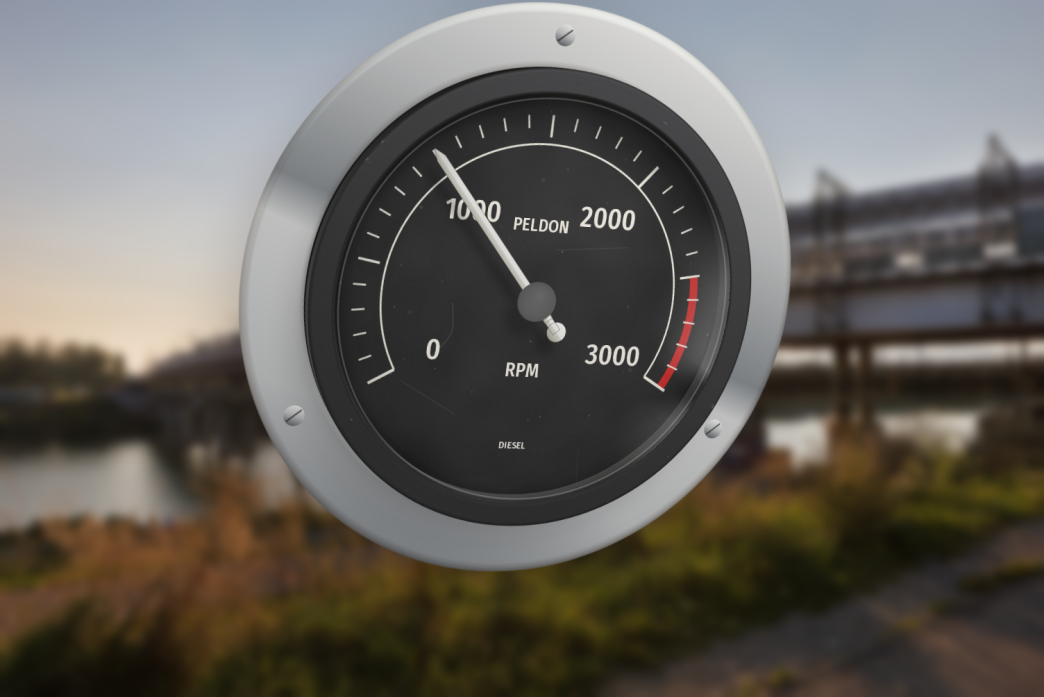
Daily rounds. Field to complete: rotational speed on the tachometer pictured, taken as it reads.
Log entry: 1000 rpm
